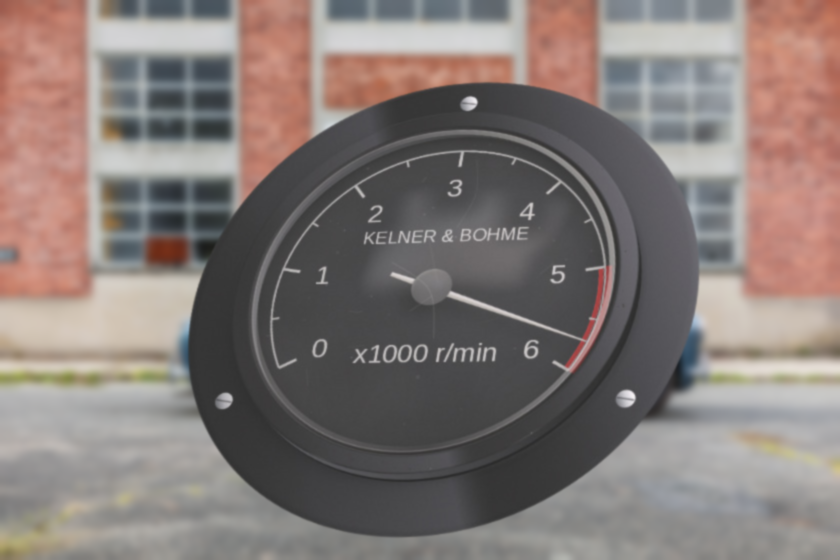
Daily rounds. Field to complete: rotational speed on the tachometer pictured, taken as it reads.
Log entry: 5750 rpm
